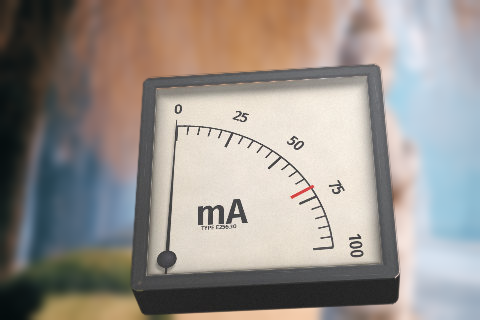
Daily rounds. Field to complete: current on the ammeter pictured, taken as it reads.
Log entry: 0 mA
